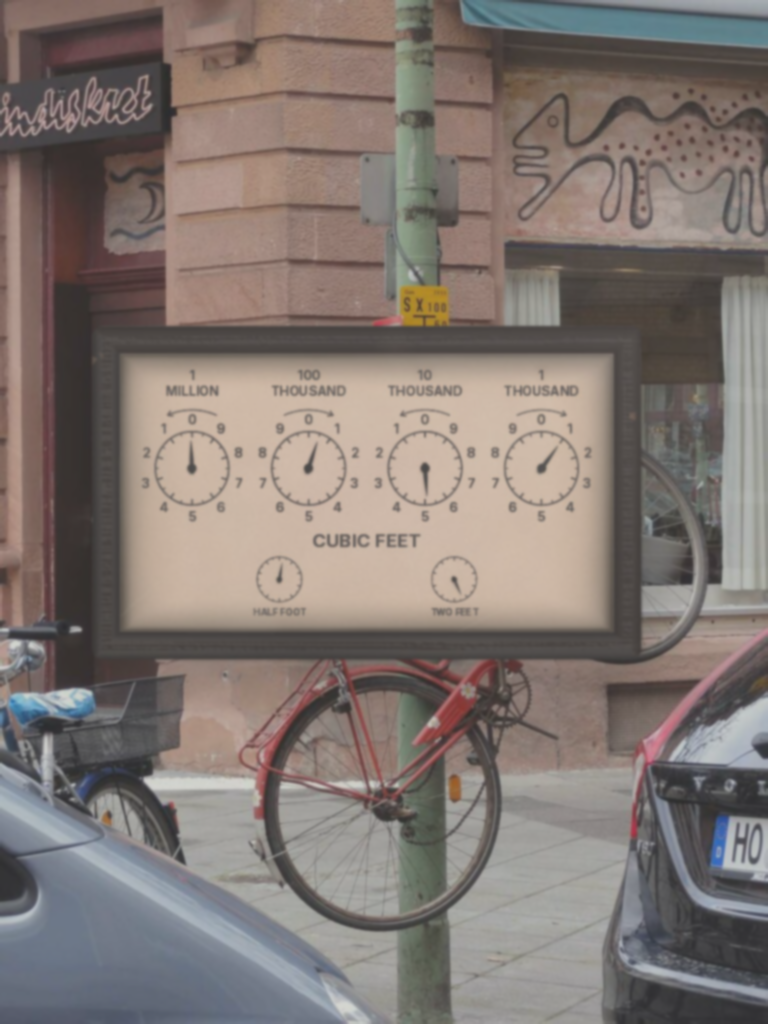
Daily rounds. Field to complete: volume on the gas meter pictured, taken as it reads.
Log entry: 5100 ft³
